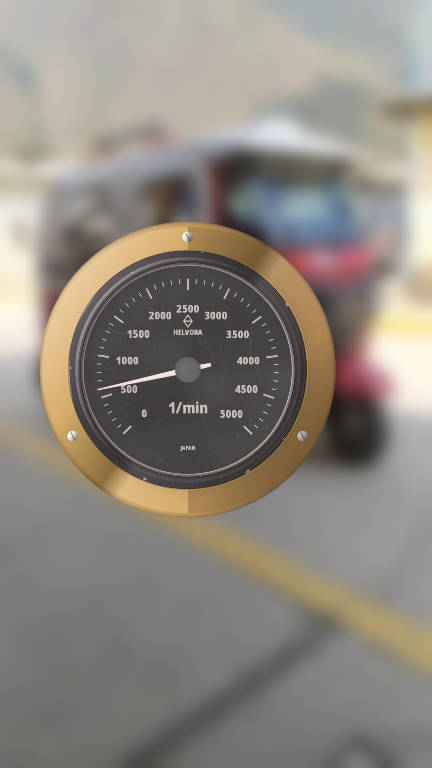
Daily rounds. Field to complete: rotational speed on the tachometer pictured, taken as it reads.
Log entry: 600 rpm
